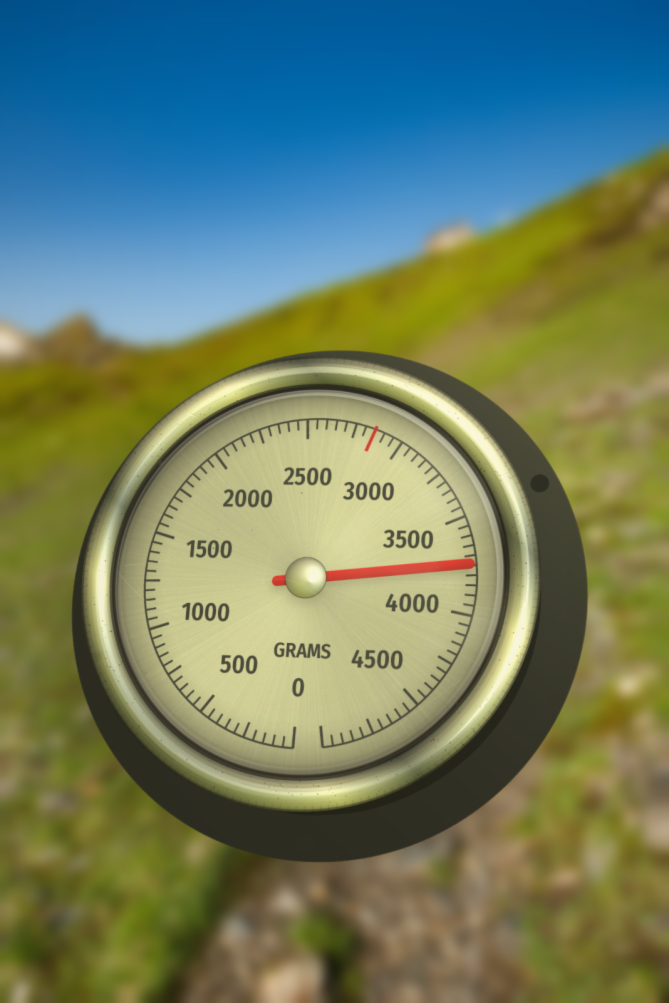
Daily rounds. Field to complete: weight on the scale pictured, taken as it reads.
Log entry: 3750 g
